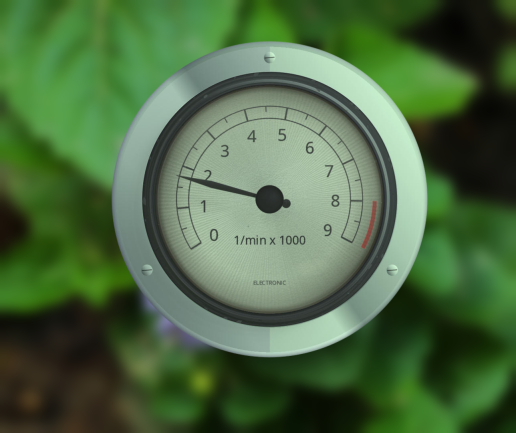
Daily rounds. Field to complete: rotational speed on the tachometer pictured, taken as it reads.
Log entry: 1750 rpm
